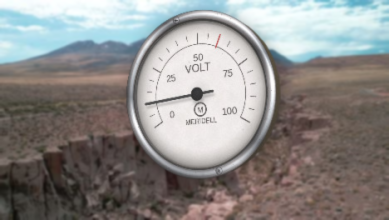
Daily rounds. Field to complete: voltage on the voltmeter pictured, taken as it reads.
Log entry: 10 V
